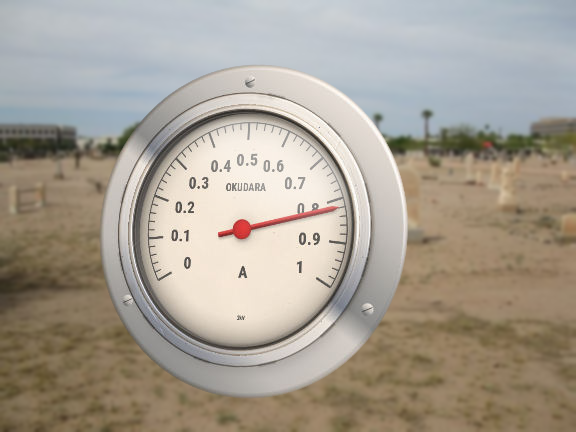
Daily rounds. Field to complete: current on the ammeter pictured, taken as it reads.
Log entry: 0.82 A
